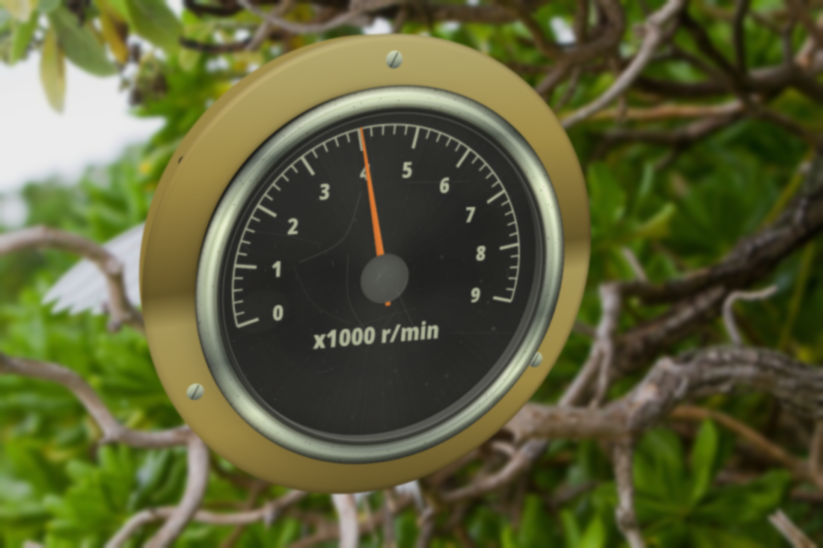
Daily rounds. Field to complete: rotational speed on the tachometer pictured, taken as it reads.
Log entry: 4000 rpm
